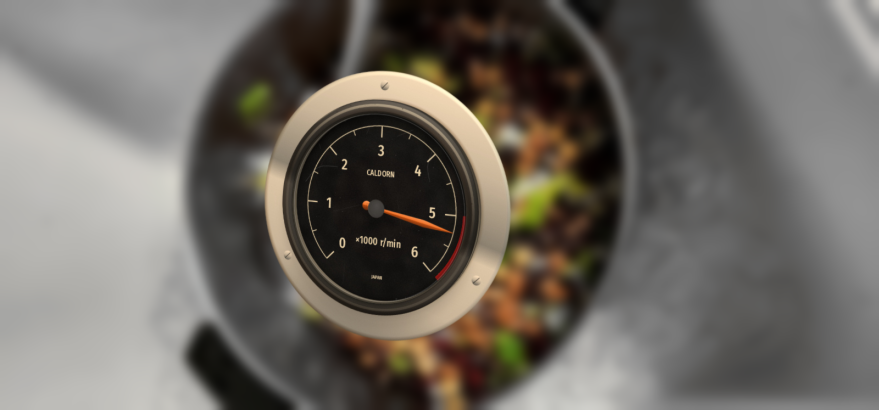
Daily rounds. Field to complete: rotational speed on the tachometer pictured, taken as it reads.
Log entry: 5250 rpm
